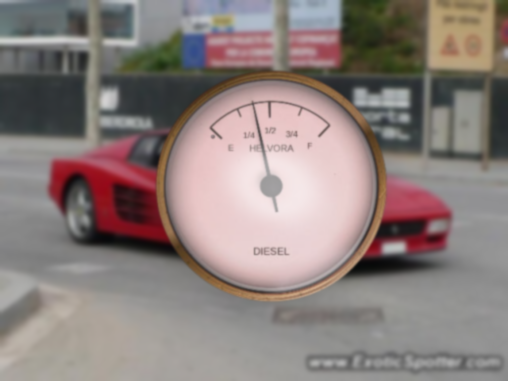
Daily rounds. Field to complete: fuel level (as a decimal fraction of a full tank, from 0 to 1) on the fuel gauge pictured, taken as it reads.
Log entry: 0.375
